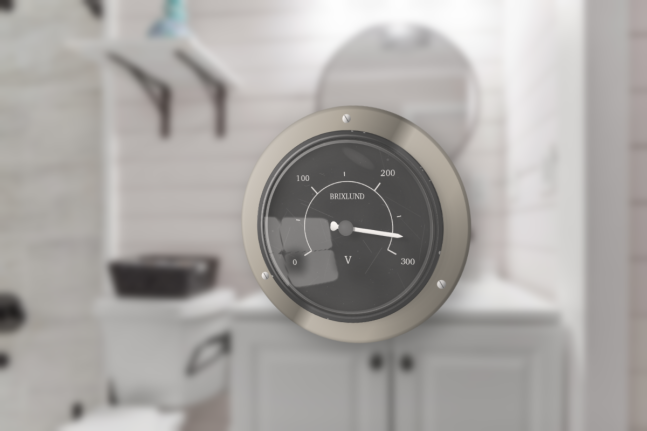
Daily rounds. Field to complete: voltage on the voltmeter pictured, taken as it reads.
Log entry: 275 V
